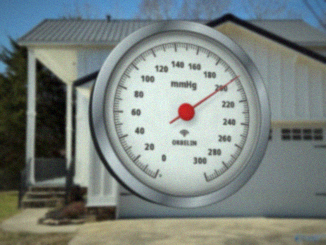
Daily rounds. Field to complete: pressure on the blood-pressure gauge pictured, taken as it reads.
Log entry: 200 mmHg
